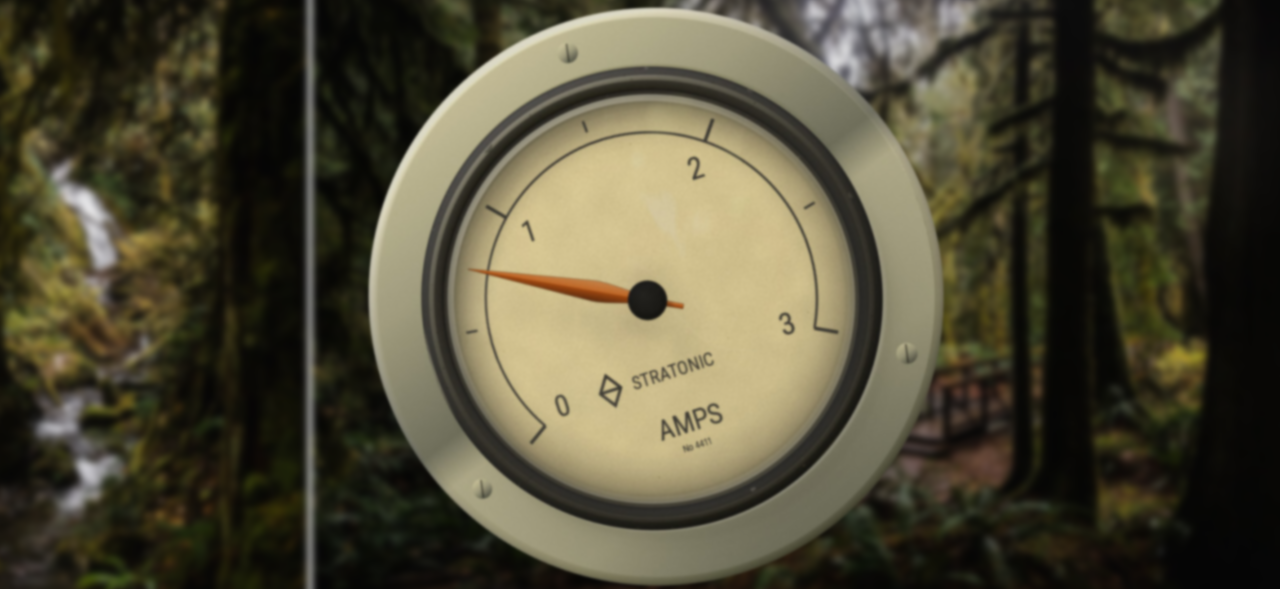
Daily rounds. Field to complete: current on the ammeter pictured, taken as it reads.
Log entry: 0.75 A
